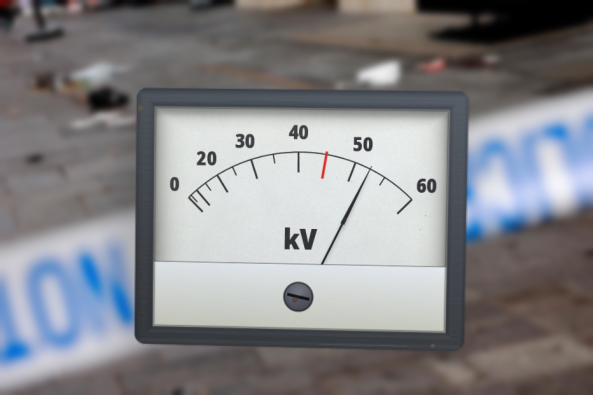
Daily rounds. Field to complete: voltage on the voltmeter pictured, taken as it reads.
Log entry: 52.5 kV
